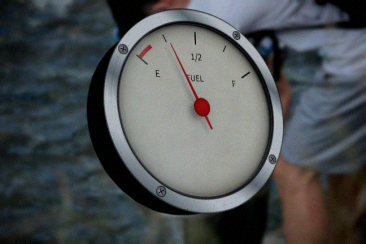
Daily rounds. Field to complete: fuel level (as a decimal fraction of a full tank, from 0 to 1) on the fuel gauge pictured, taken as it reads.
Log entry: 0.25
